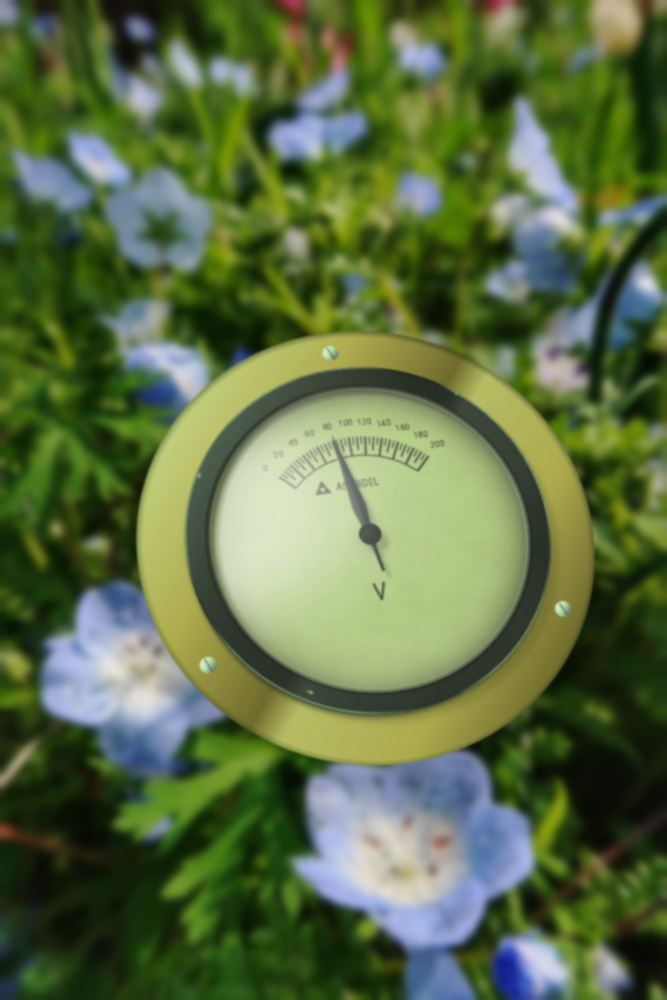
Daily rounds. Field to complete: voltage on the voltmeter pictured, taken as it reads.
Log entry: 80 V
